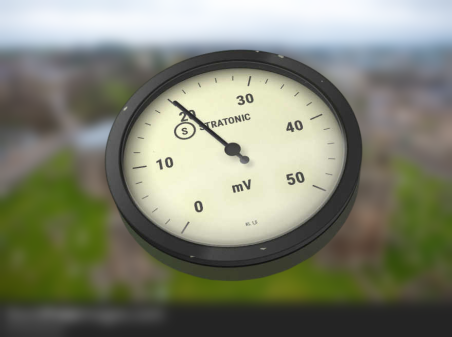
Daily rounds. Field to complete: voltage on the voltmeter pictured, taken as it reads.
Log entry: 20 mV
